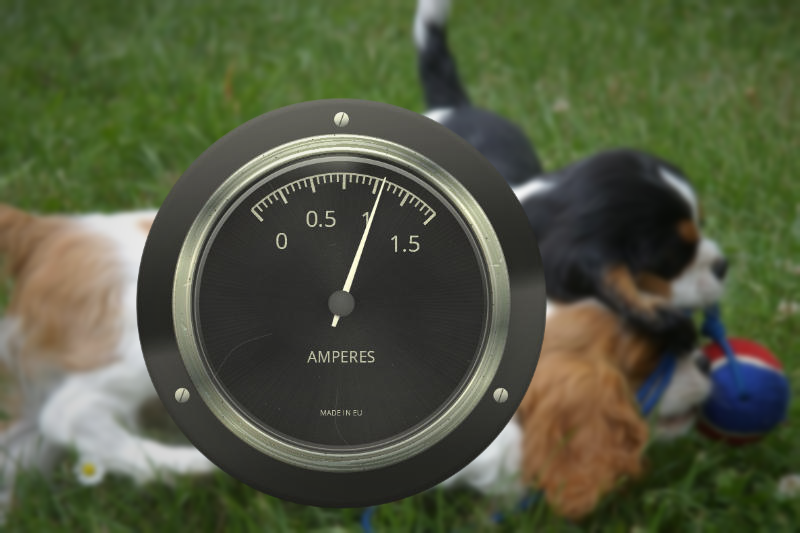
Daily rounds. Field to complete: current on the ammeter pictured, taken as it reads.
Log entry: 1.05 A
